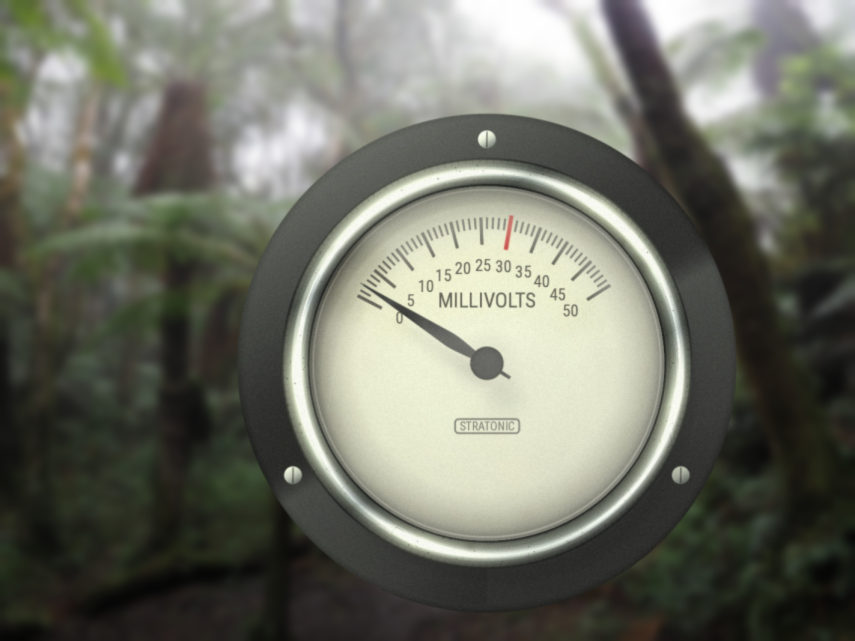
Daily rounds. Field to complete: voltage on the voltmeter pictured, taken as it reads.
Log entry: 2 mV
